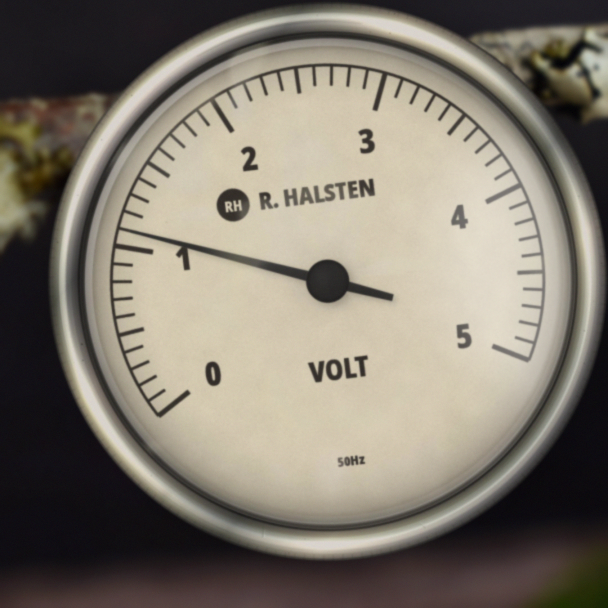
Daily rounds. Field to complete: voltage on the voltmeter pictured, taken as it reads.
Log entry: 1.1 V
